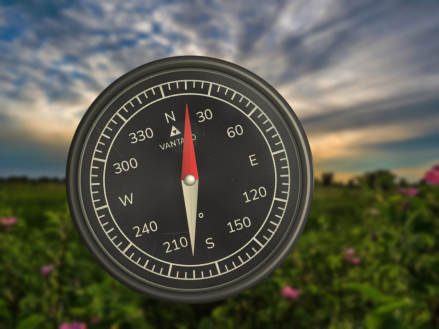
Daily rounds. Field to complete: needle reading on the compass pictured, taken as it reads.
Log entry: 15 °
